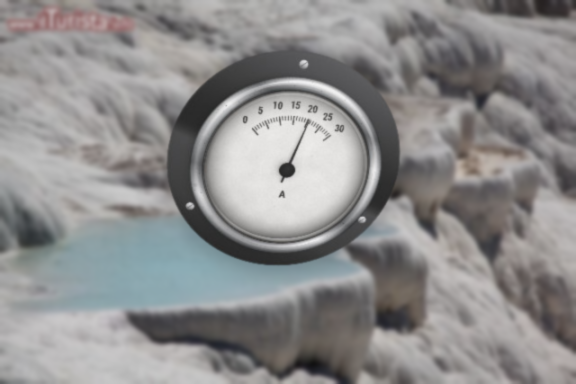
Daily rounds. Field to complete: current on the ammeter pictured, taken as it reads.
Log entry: 20 A
